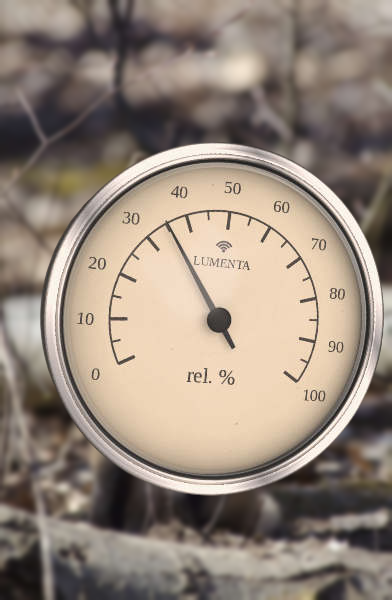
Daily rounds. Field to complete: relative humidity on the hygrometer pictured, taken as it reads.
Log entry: 35 %
